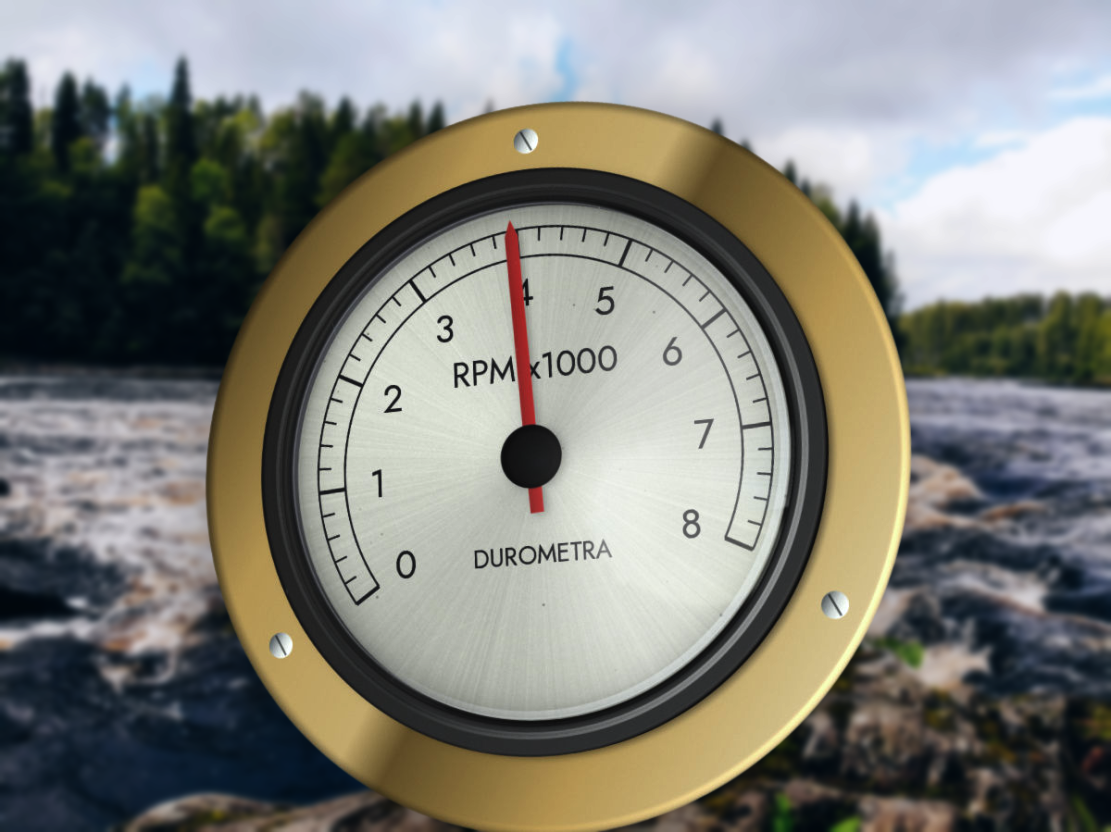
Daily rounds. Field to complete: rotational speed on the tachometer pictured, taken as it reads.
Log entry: 4000 rpm
